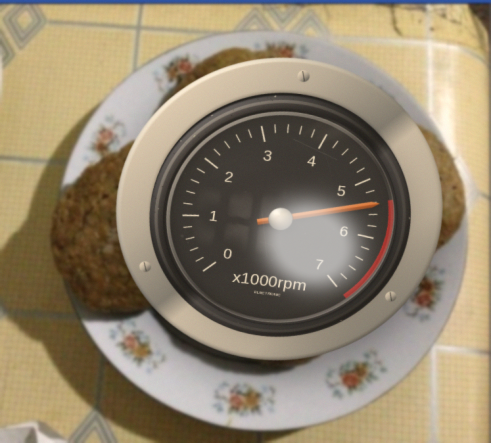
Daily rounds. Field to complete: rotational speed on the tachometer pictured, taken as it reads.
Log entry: 5400 rpm
